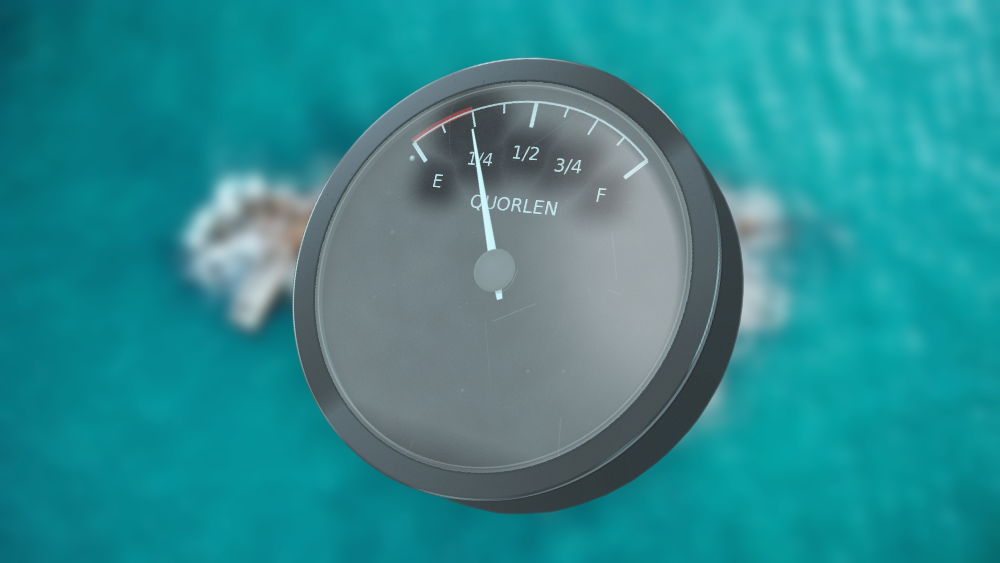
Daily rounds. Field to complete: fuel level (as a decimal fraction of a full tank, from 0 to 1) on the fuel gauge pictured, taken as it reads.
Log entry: 0.25
